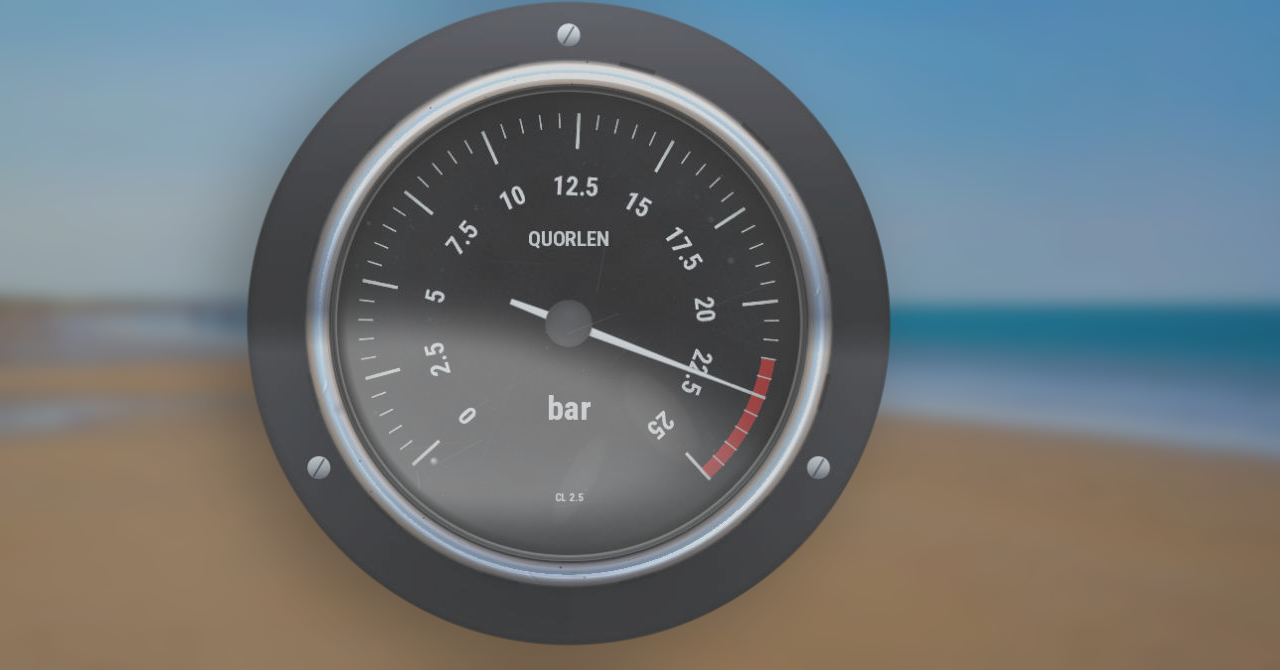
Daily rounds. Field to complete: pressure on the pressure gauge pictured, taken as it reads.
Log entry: 22.5 bar
